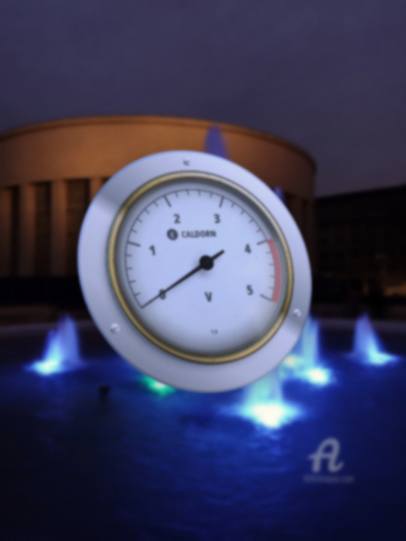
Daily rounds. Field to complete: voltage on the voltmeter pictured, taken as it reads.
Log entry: 0 V
